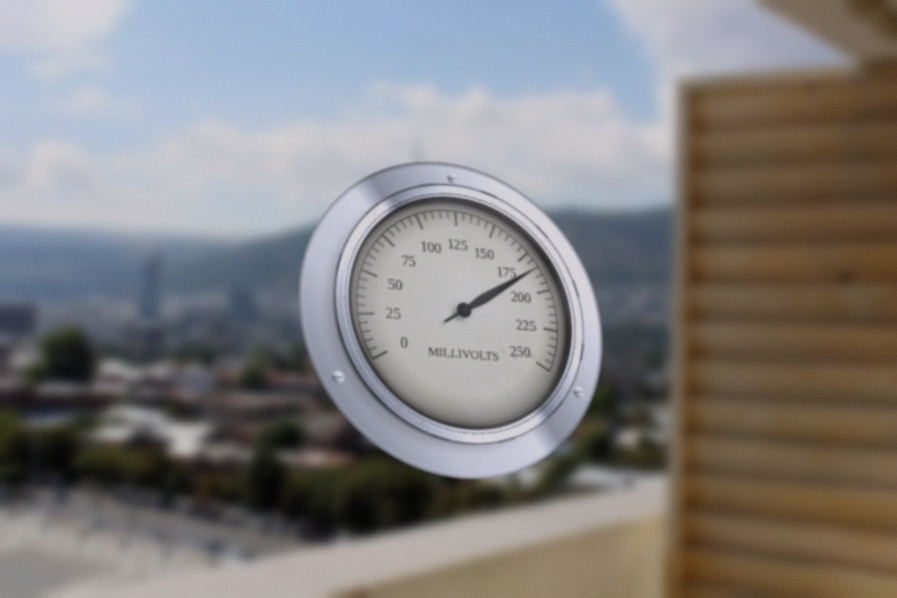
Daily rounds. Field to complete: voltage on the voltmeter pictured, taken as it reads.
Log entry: 185 mV
